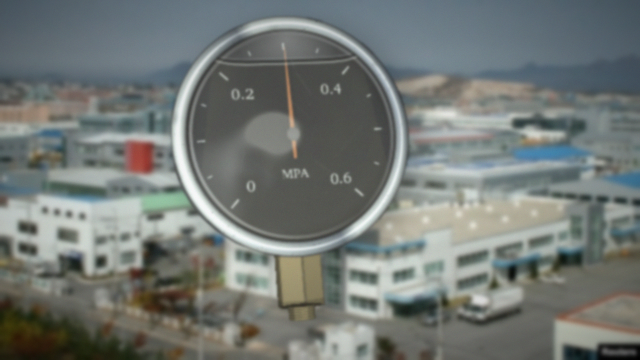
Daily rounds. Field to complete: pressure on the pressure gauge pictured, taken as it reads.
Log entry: 0.3 MPa
